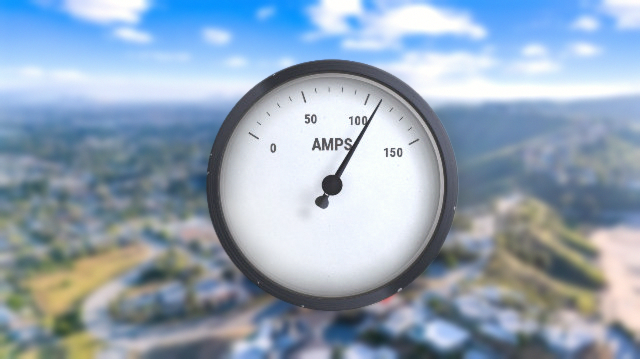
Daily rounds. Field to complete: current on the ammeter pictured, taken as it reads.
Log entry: 110 A
